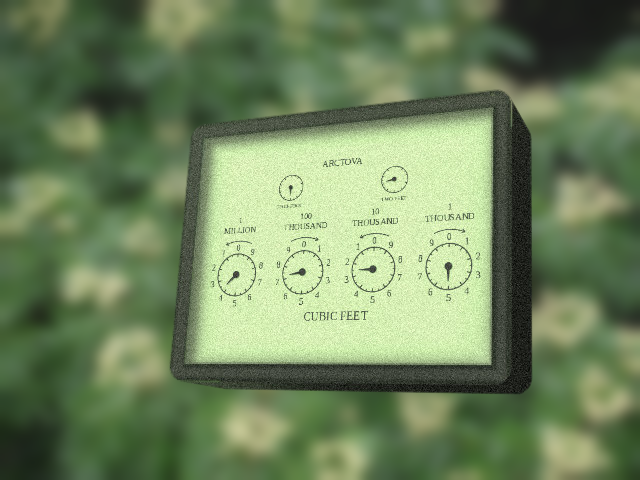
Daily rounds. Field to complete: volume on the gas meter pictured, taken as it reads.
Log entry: 372500 ft³
